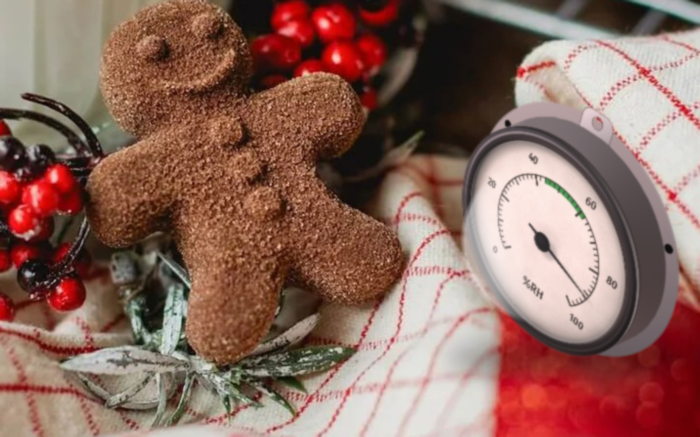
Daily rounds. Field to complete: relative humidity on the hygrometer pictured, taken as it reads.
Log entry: 90 %
